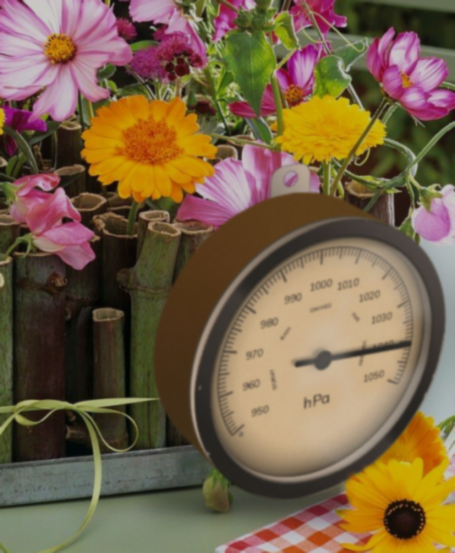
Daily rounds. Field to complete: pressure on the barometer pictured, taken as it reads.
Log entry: 1040 hPa
